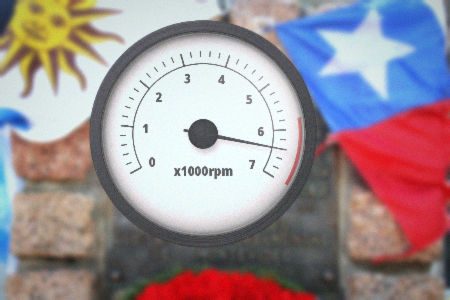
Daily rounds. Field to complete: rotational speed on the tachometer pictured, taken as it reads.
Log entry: 6400 rpm
